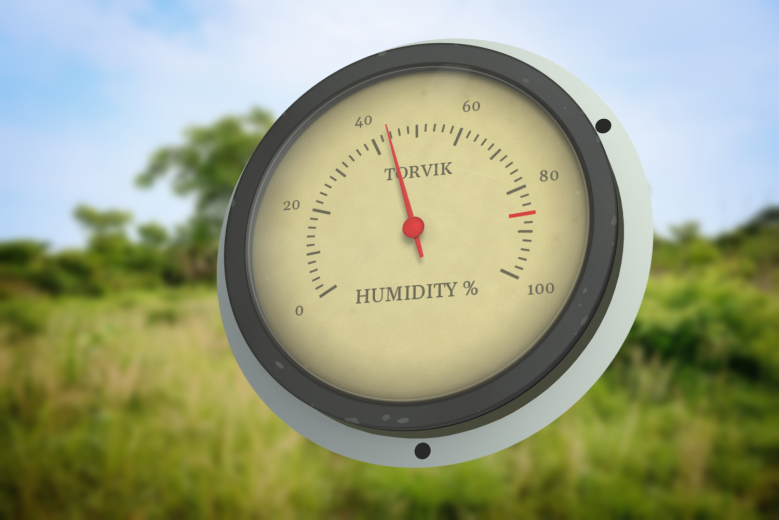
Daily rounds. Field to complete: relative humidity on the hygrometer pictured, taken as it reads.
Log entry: 44 %
